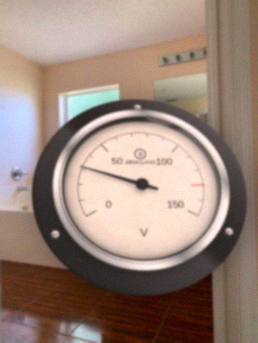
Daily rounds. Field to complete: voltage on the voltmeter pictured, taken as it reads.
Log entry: 30 V
